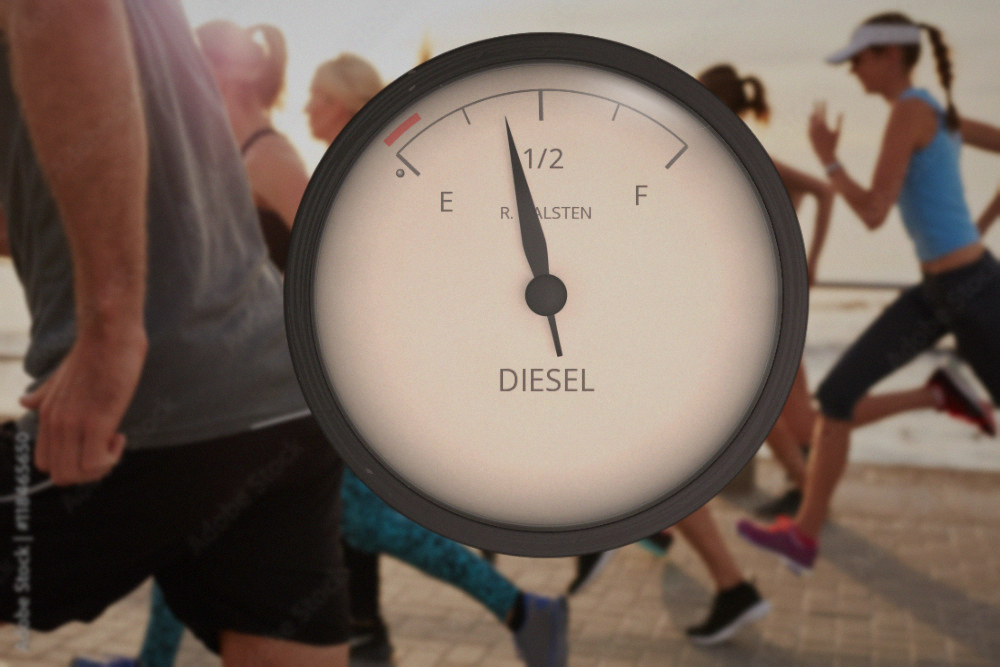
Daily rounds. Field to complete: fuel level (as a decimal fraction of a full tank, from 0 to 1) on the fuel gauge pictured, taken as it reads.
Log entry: 0.375
